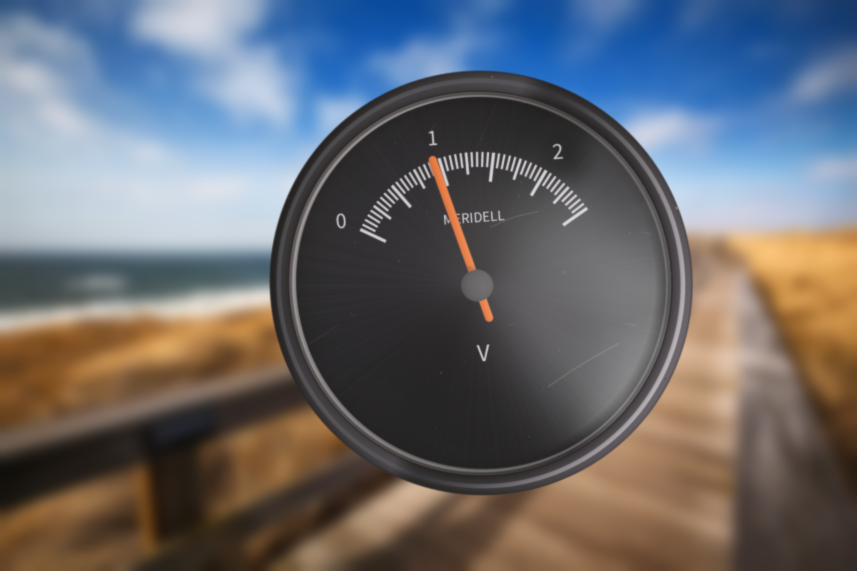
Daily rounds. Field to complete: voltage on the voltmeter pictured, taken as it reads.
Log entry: 0.95 V
